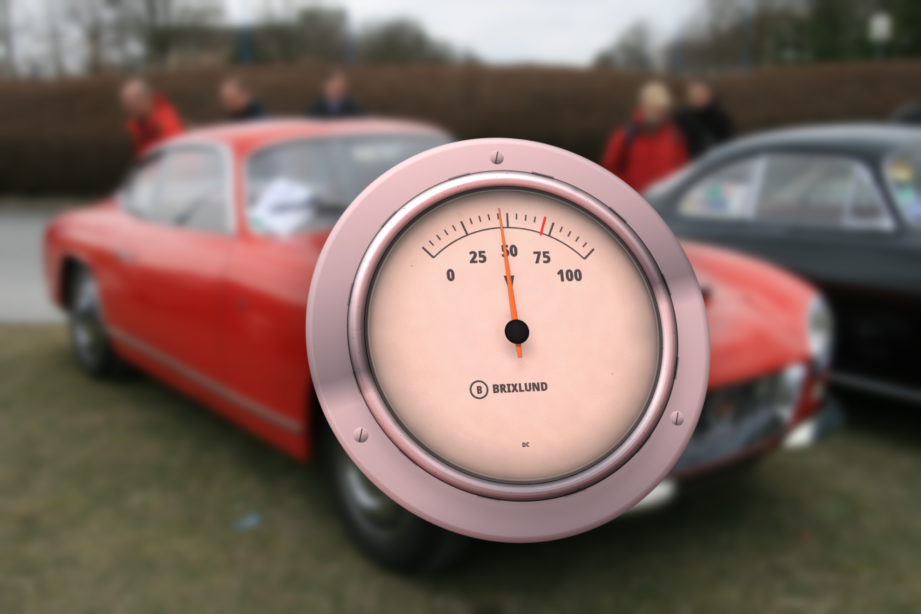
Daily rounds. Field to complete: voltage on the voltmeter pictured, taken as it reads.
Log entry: 45 V
